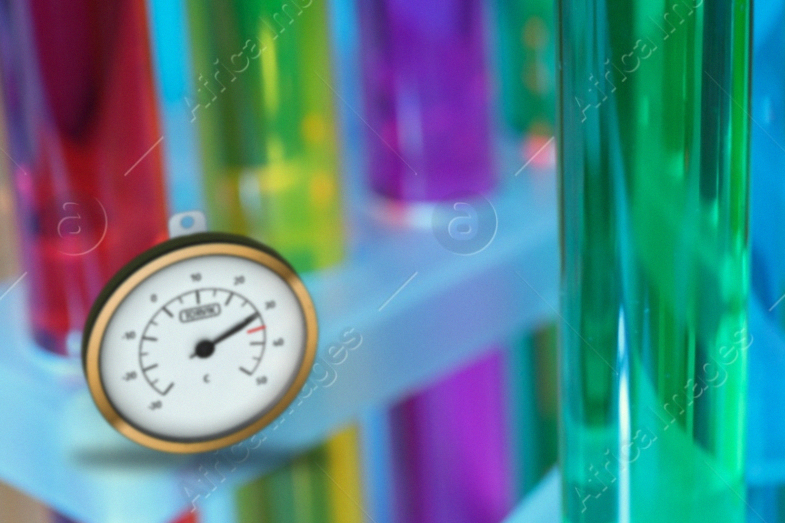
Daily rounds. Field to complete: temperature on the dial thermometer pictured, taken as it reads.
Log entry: 30 °C
